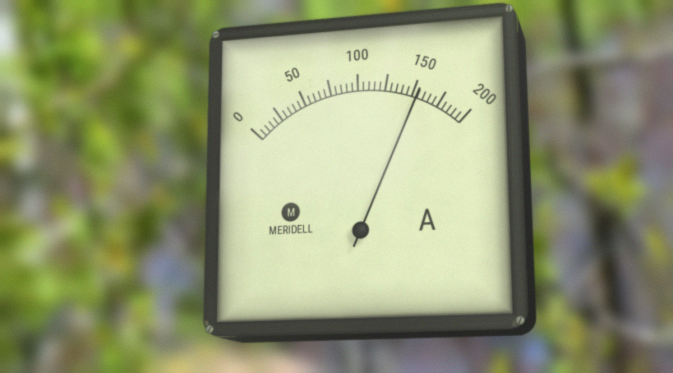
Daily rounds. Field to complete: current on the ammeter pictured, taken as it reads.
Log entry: 155 A
